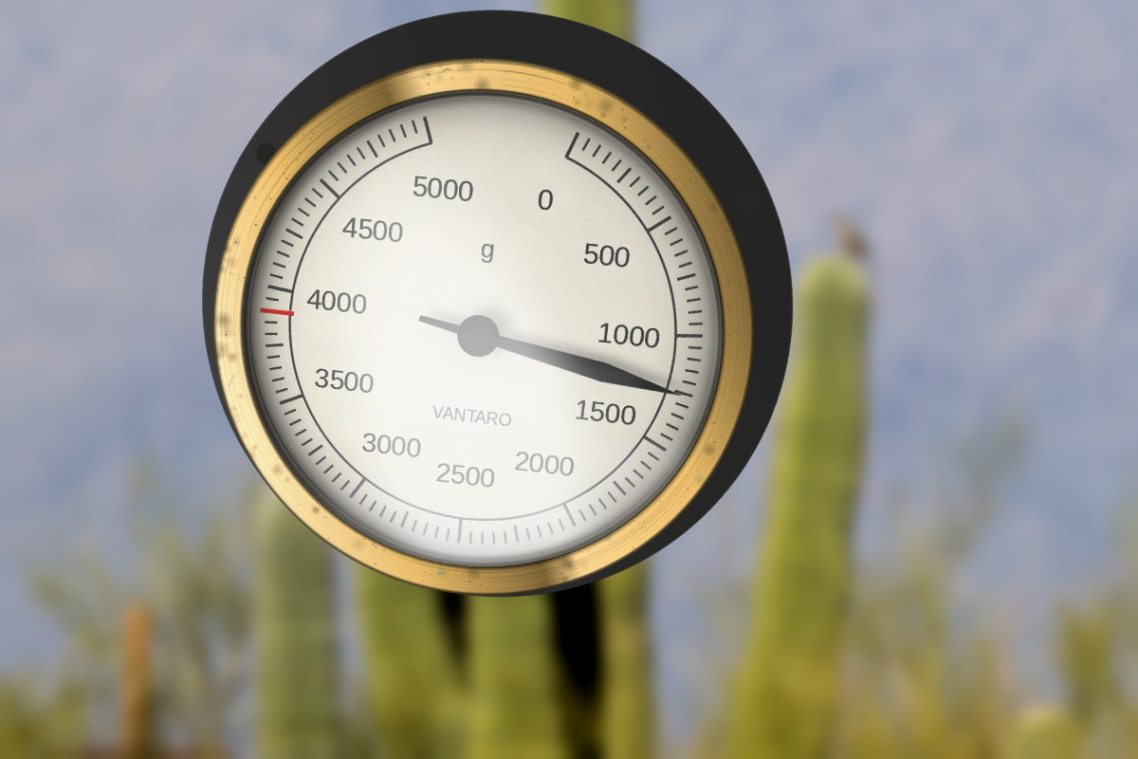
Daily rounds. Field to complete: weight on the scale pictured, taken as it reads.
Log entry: 1250 g
